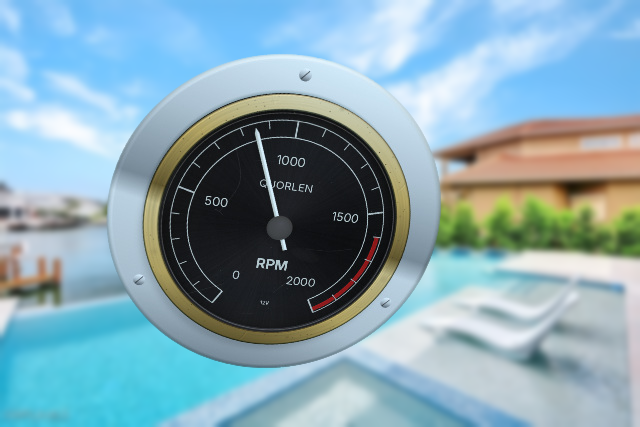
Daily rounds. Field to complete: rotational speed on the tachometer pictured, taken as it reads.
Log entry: 850 rpm
